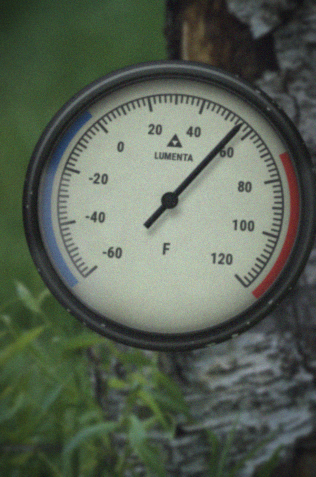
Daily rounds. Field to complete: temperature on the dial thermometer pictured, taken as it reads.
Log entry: 56 °F
